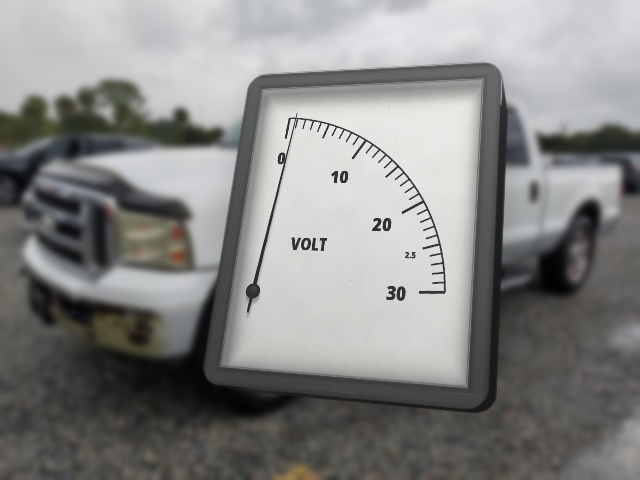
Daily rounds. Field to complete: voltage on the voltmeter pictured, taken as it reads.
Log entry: 1 V
